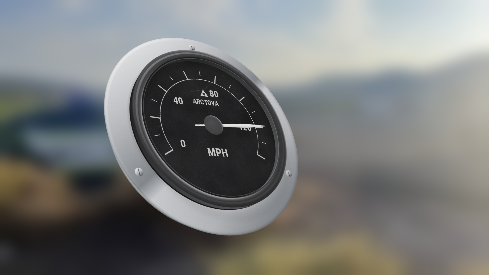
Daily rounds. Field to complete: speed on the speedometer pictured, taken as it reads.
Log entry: 120 mph
